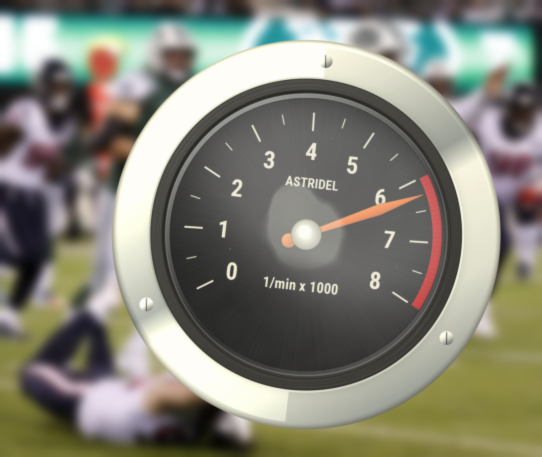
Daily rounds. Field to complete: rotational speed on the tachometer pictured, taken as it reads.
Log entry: 6250 rpm
